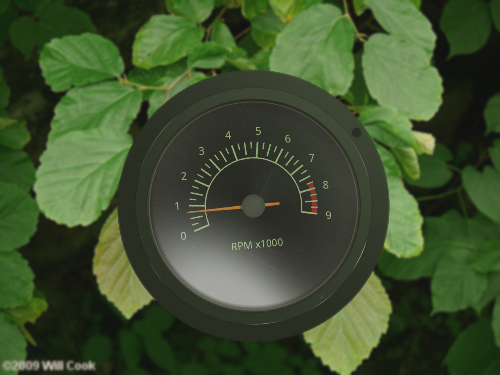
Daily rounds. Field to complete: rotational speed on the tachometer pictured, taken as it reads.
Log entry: 750 rpm
